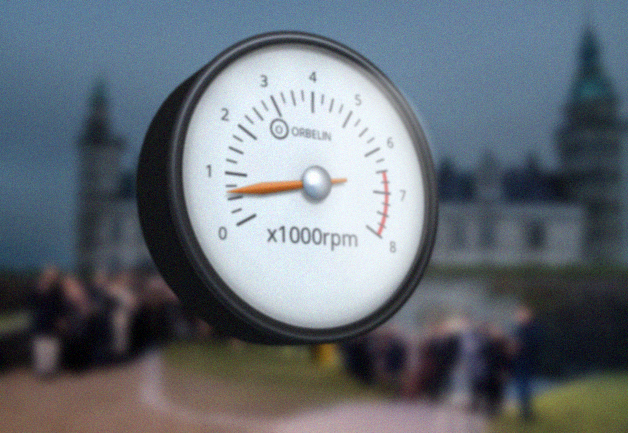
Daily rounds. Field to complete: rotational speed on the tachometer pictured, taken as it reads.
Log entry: 625 rpm
